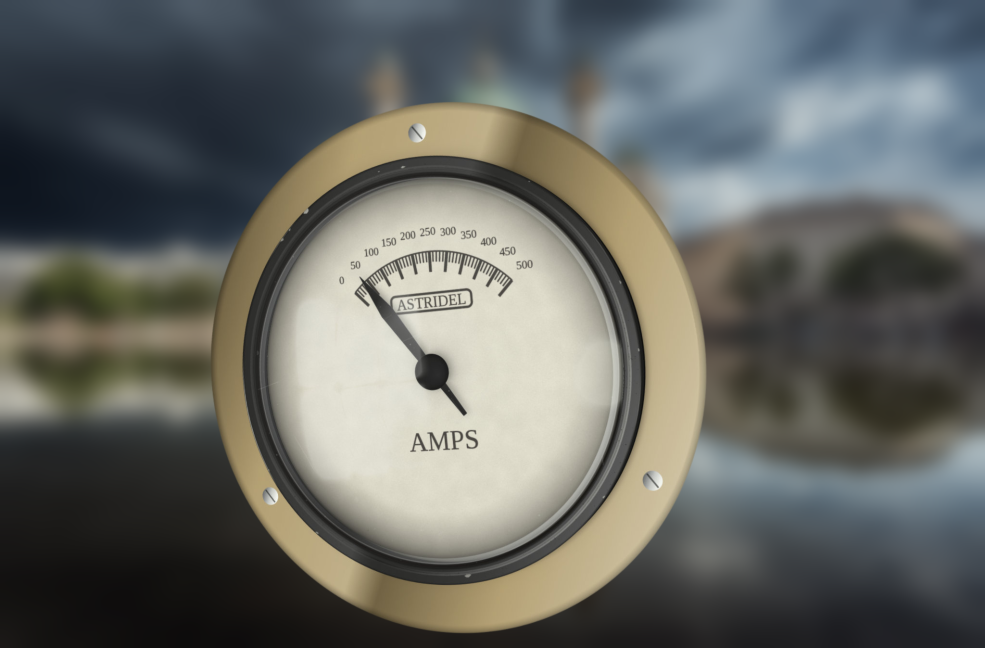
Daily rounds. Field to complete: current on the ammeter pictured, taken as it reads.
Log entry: 50 A
